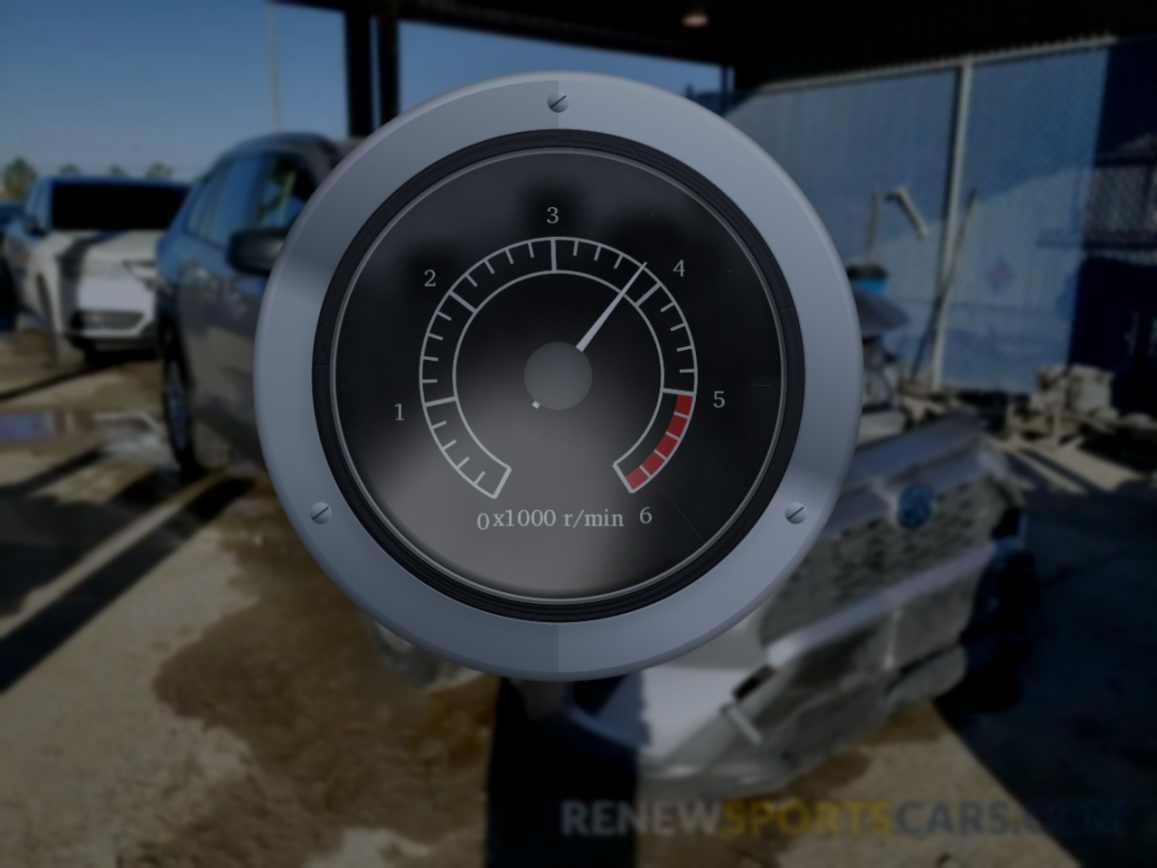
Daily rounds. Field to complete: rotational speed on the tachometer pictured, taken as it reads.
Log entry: 3800 rpm
